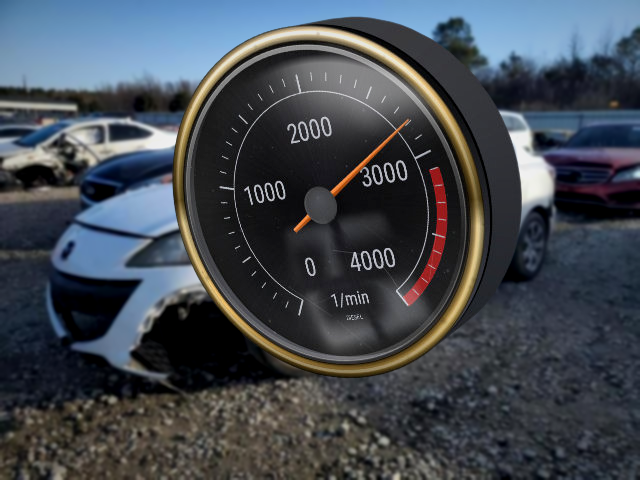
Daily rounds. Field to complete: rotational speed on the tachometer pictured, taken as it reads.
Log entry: 2800 rpm
